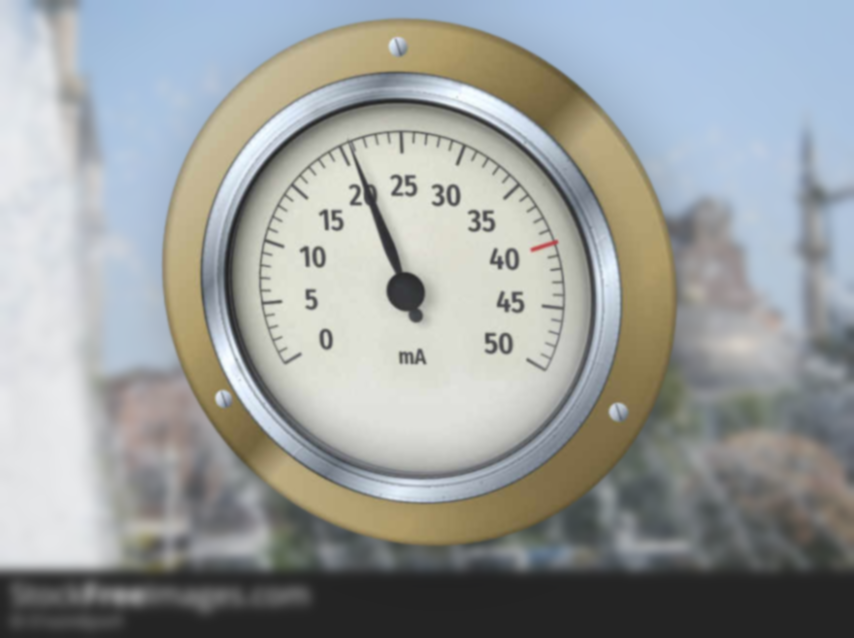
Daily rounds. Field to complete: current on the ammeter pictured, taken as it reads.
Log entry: 21 mA
